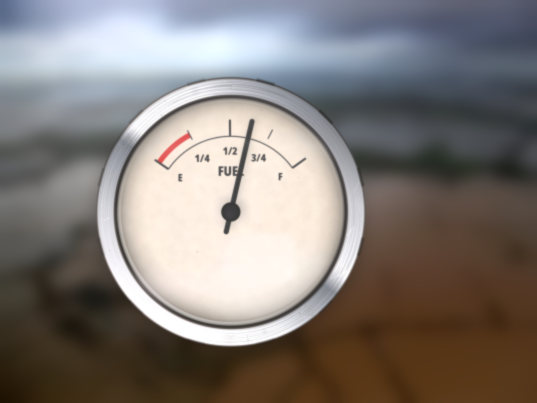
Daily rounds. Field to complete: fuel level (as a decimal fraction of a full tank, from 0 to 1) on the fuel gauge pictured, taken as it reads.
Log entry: 0.625
